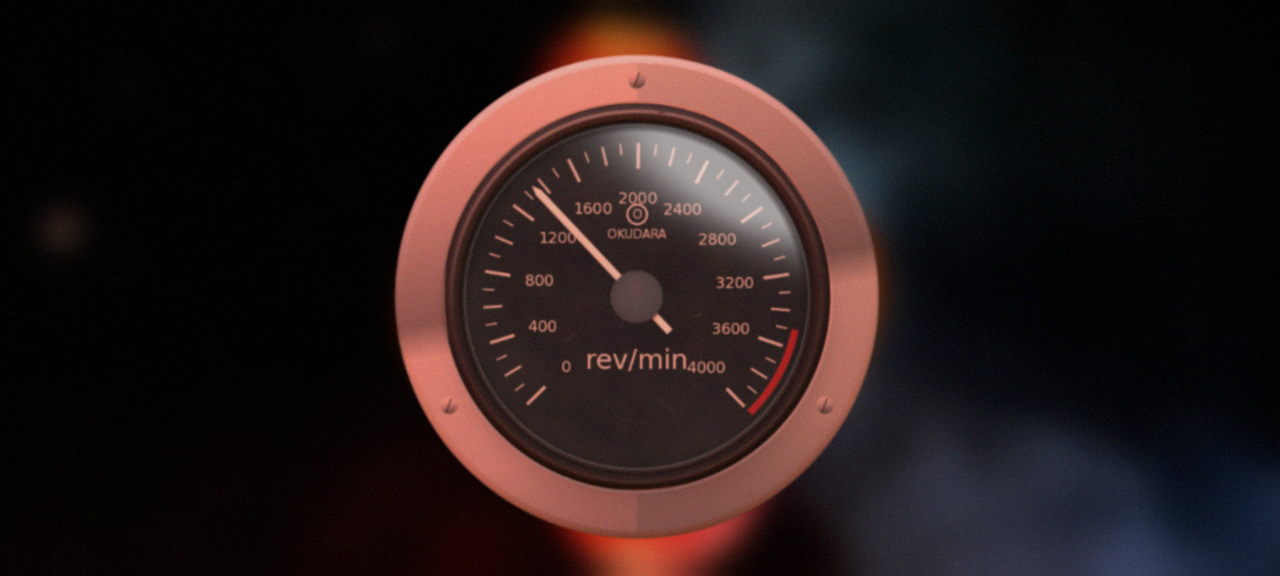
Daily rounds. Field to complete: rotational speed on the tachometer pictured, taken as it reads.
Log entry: 1350 rpm
